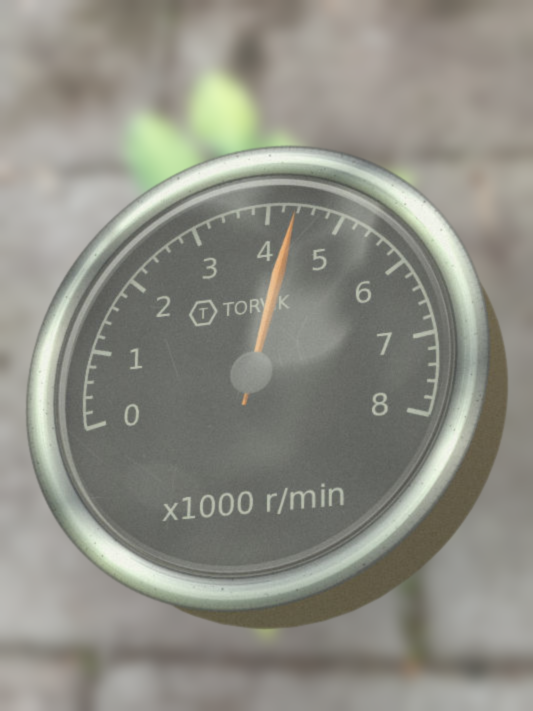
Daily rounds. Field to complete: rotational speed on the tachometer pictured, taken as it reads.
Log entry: 4400 rpm
